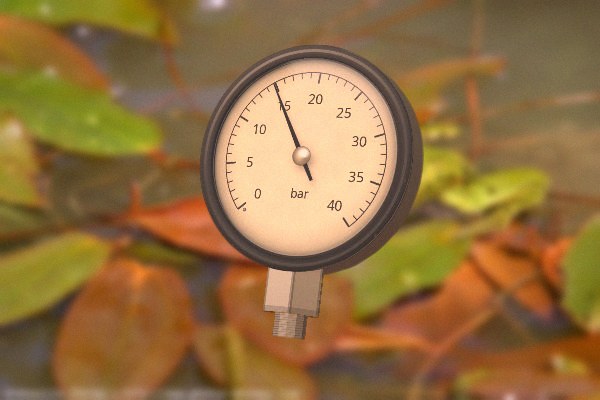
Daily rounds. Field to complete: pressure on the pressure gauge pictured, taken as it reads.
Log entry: 15 bar
